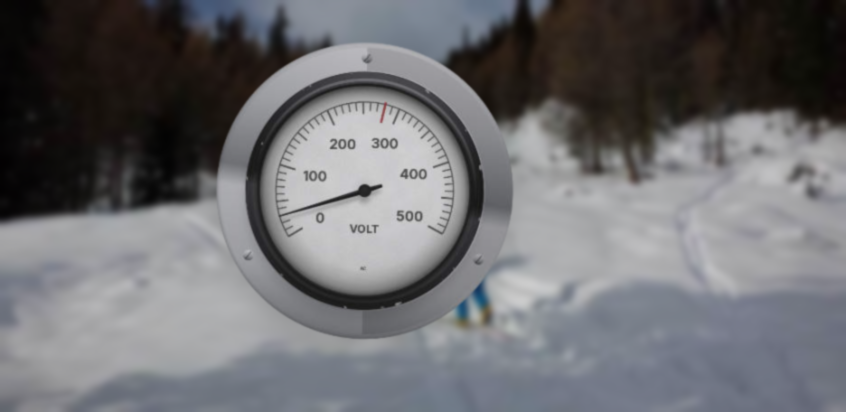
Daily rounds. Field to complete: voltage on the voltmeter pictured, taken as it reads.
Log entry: 30 V
